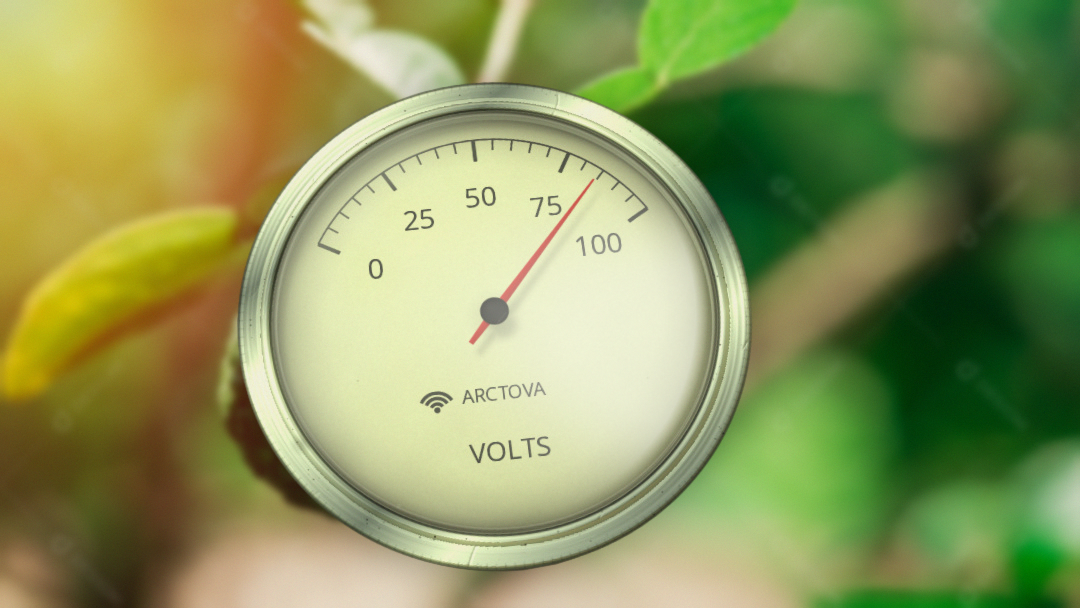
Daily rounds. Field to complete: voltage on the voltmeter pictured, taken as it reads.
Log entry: 85 V
